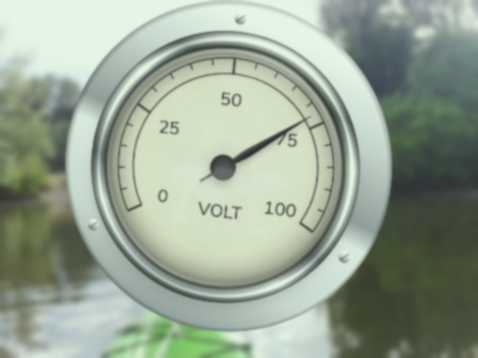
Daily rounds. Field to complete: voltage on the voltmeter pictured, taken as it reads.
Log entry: 72.5 V
